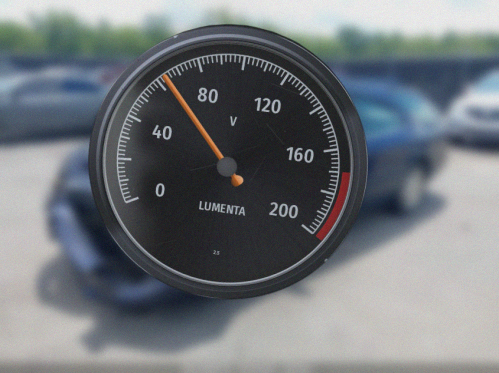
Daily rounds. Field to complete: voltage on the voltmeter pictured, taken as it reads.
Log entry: 64 V
